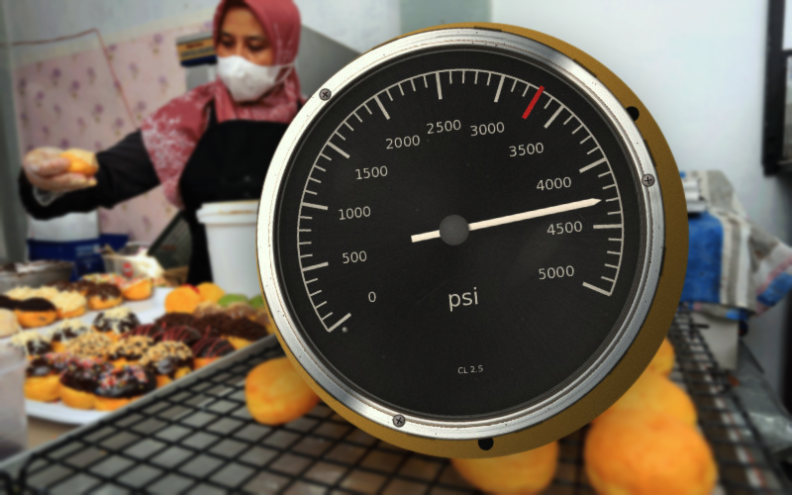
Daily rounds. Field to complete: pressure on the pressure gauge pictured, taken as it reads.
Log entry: 4300 psi
